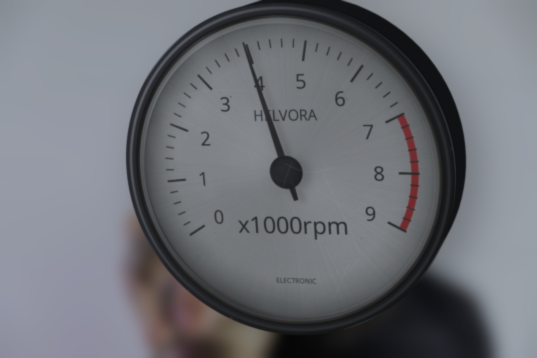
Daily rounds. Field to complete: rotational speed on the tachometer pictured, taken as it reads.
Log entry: 4000 rpm
